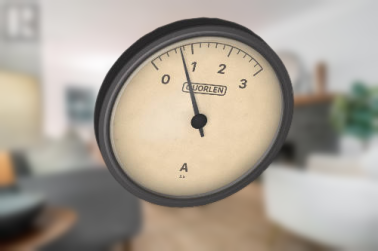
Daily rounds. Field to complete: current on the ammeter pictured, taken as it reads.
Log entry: 0.7 A
